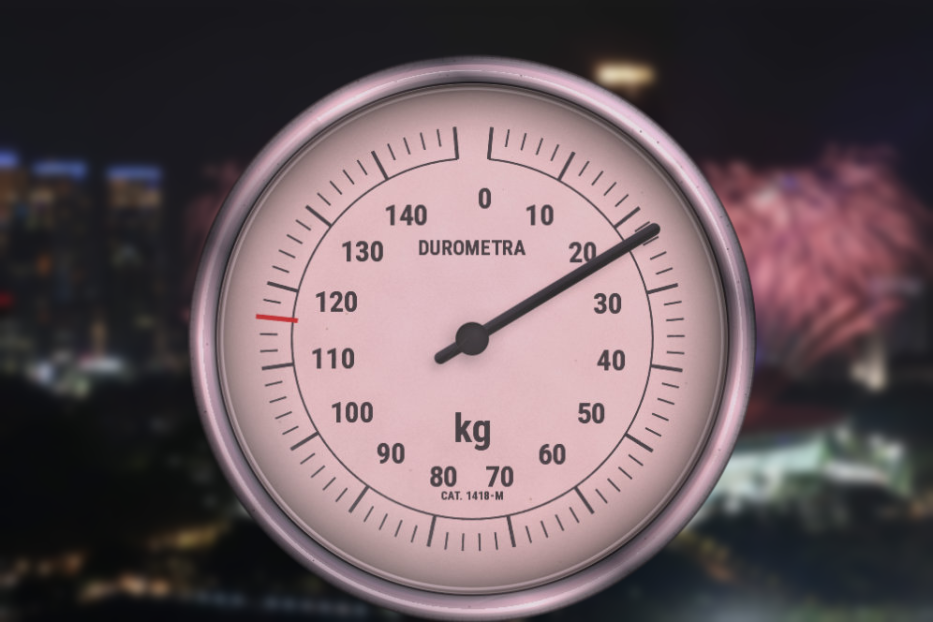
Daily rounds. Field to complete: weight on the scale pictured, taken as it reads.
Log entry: 23 kg
